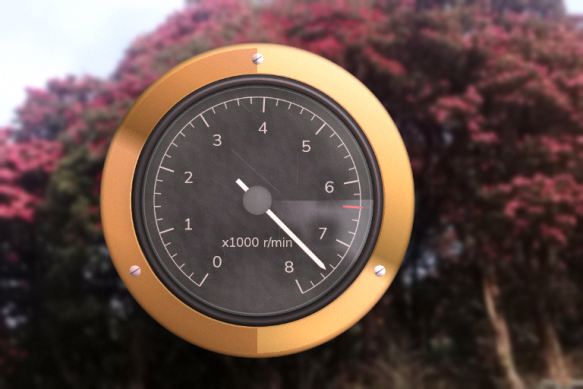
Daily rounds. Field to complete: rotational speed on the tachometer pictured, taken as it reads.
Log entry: 7500 rpm
